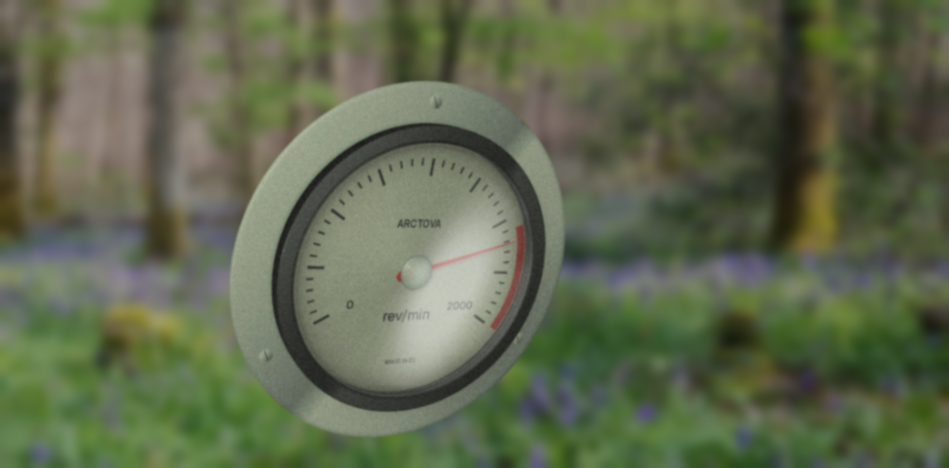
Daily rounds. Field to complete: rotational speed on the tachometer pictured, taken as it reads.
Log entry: 1600 rpm
